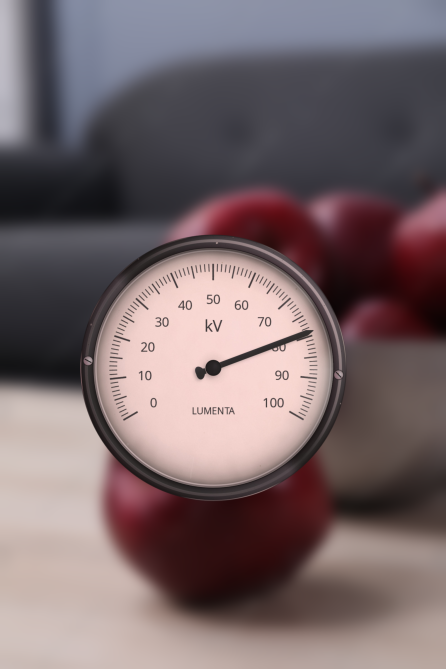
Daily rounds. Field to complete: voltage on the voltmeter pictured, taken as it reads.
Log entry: 79 kV
